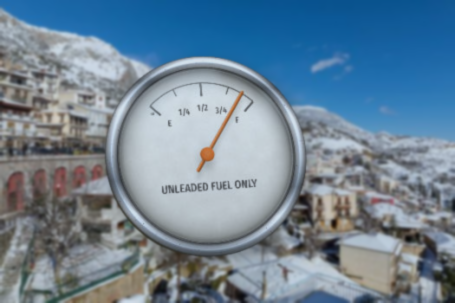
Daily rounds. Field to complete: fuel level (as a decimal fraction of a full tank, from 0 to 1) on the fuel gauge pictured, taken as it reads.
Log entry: 0.875
